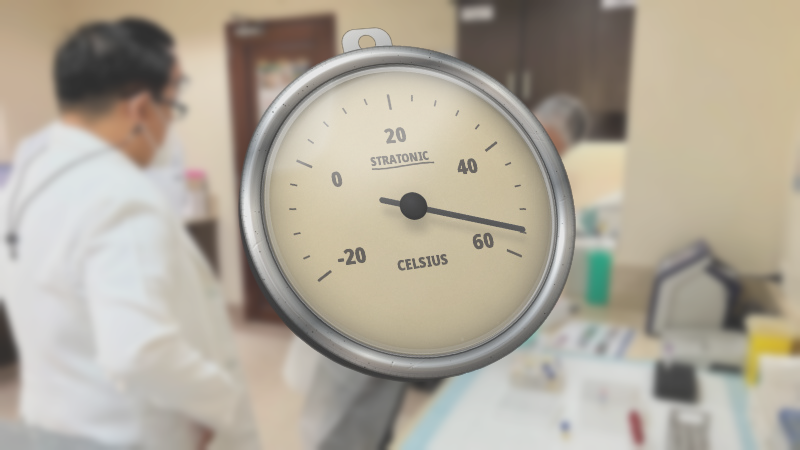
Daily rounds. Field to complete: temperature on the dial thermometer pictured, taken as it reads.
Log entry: 56 °C
